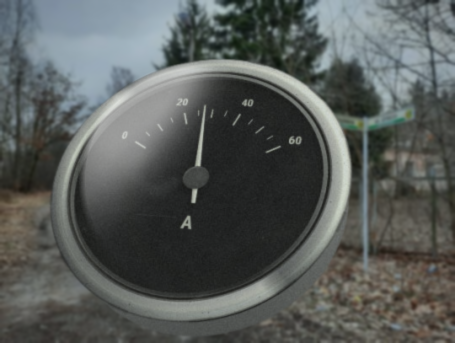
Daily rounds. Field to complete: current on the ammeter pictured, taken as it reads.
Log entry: 27.5 A
